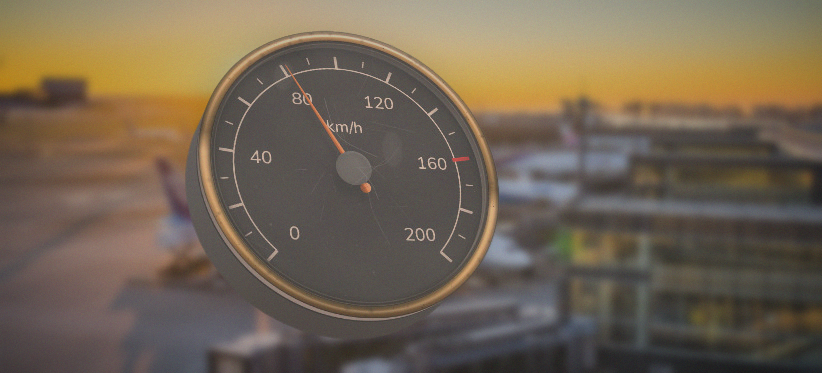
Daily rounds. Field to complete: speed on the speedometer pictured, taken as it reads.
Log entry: 80 km/h
